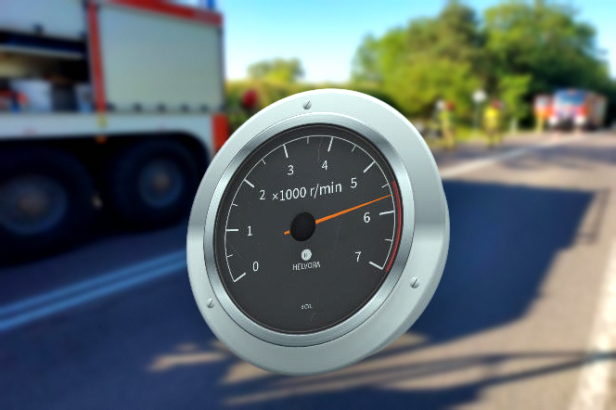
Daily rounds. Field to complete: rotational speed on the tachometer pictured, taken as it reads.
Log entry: 5750 rpm
